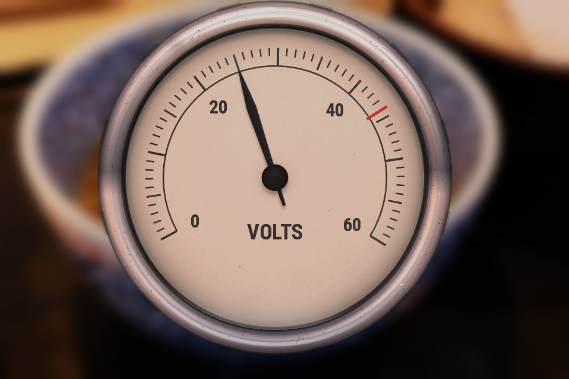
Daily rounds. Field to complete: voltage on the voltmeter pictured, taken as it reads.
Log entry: 25 V
